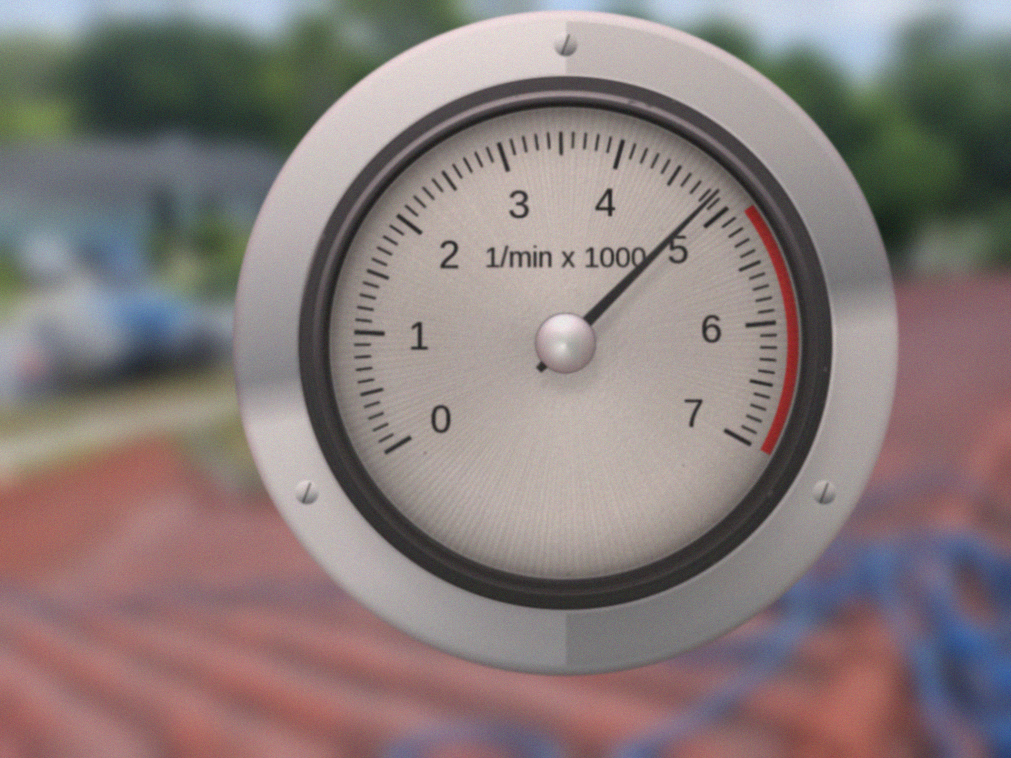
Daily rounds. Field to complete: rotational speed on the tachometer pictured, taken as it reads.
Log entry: 4850 rpm
